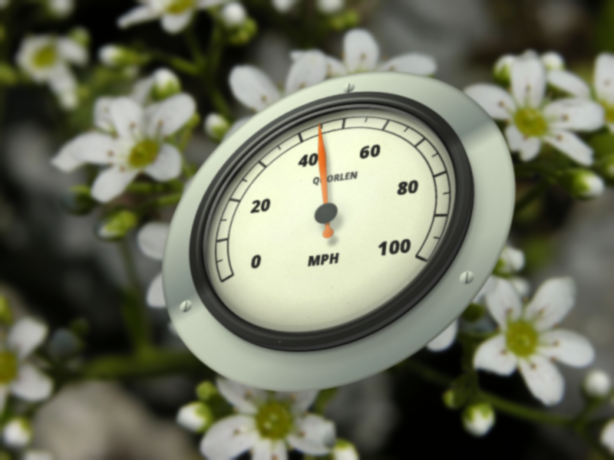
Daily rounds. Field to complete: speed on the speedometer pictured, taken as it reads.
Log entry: 45 mph
